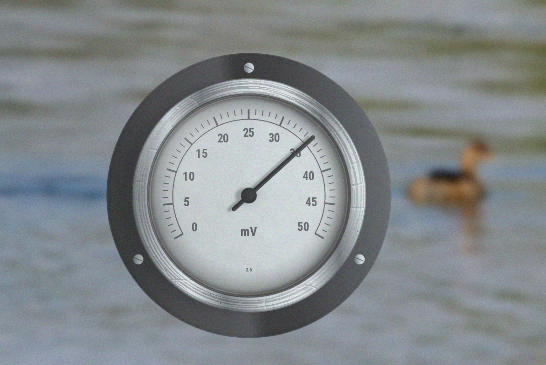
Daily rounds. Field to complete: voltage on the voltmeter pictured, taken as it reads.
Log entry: 35 mV
